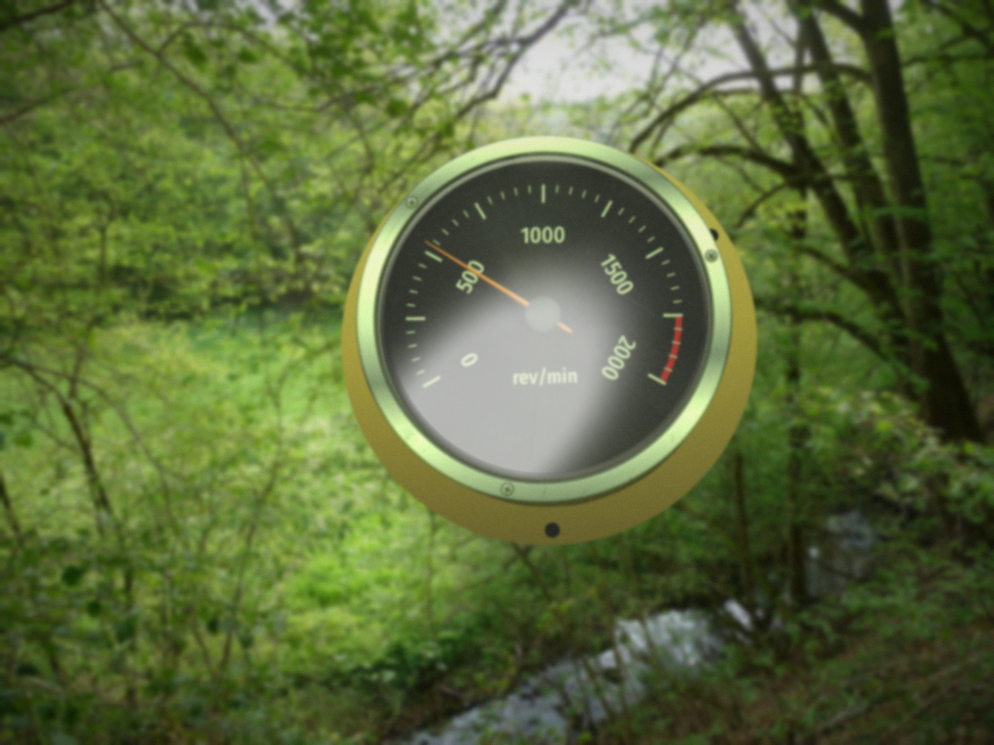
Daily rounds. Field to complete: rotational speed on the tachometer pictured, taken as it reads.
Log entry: 525 rpm
